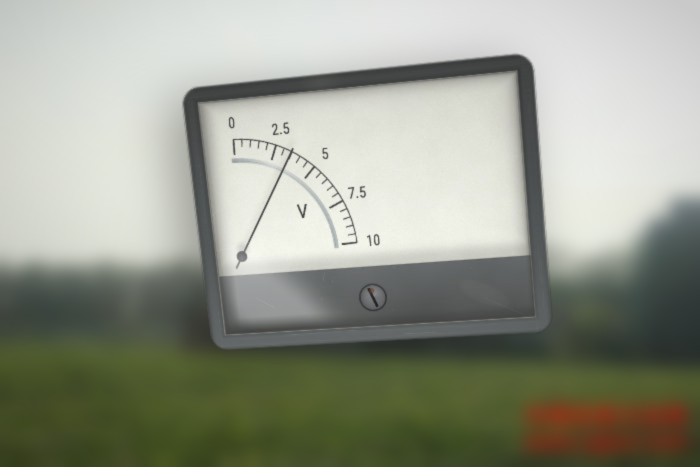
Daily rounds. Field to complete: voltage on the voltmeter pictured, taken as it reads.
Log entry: 3.5 V
